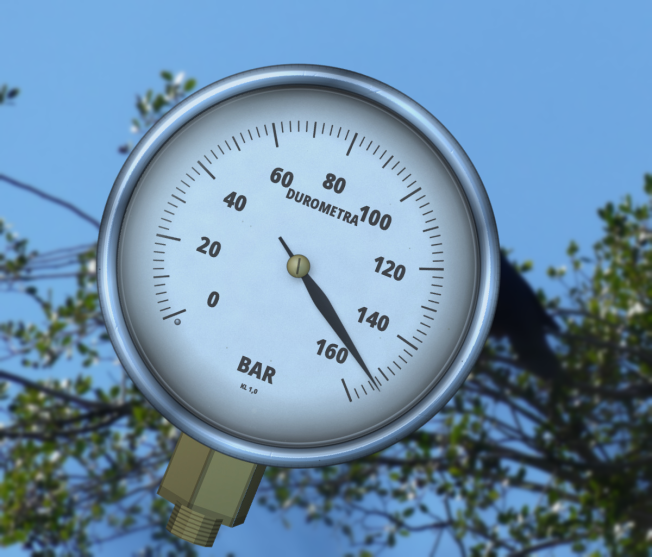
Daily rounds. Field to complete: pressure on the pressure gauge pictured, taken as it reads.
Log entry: 153 bar
